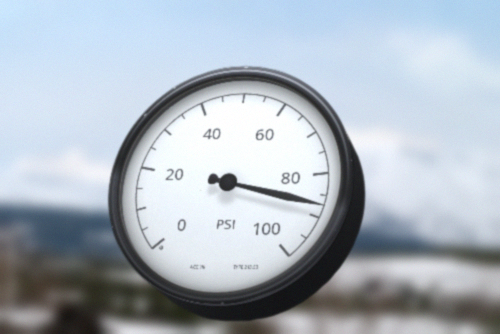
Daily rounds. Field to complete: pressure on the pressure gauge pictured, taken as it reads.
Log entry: 87.5 psi
